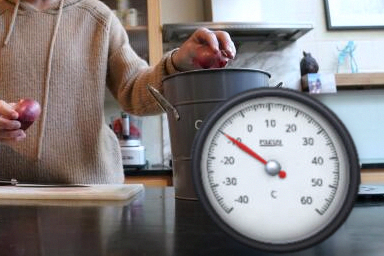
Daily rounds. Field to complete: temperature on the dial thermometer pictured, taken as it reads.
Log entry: -10 °C
